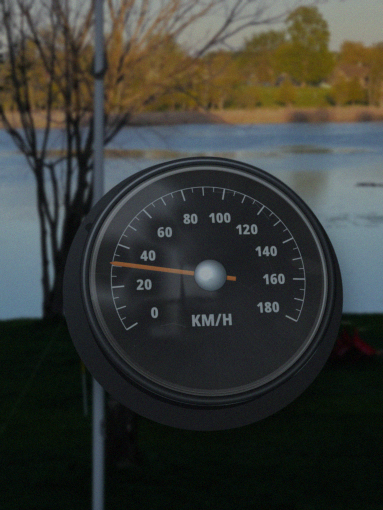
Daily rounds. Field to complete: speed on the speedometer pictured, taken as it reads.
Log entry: 30 km/h
